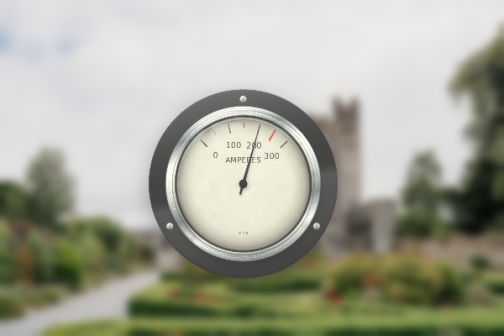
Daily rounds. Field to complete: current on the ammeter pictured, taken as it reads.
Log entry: 200 A
